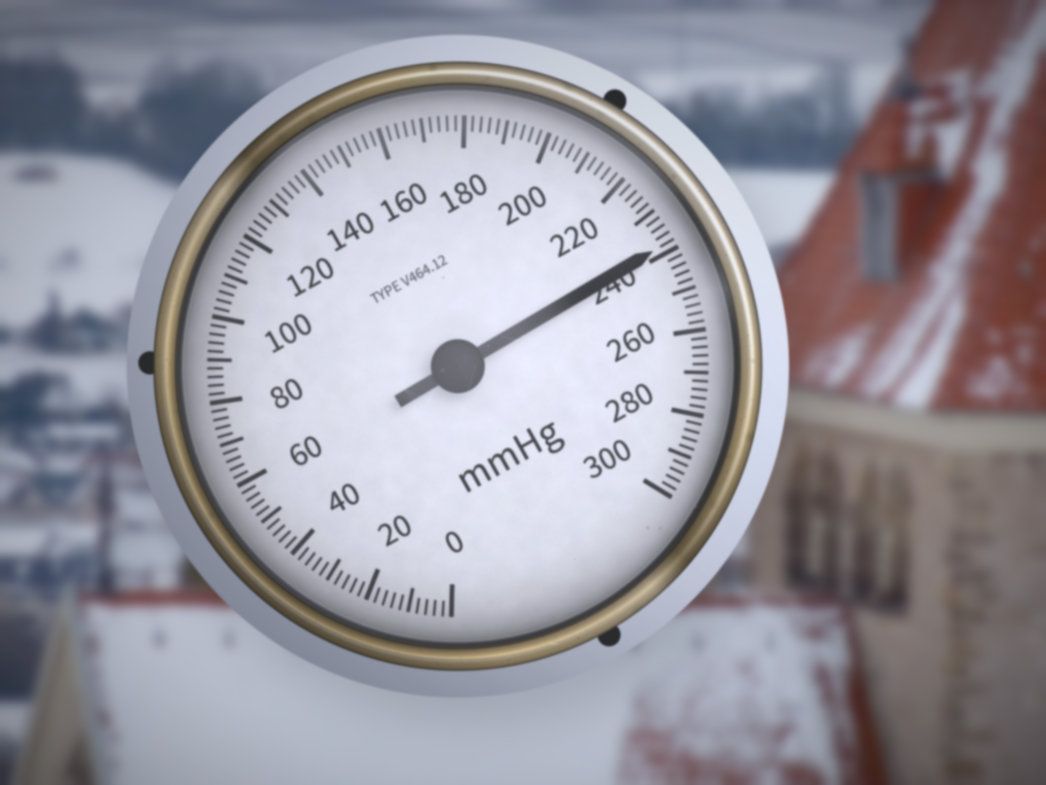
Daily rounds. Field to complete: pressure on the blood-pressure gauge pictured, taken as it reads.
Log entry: 238 mmHg
